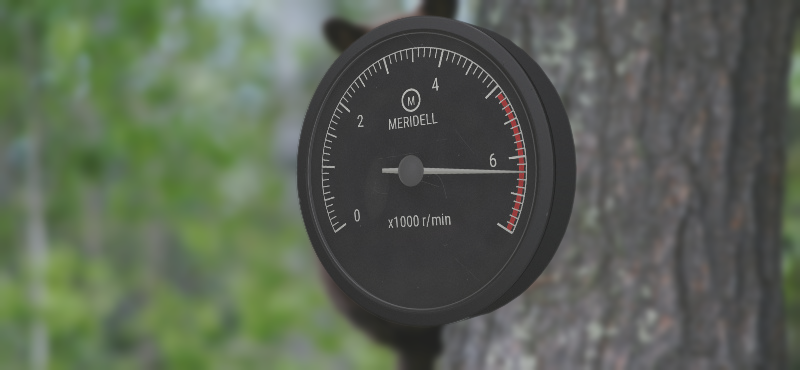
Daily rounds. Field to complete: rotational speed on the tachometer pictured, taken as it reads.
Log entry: 6200 rpm
